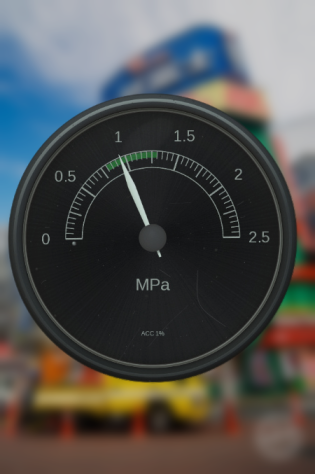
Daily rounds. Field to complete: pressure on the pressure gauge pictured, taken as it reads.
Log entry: 0.95 MPa
